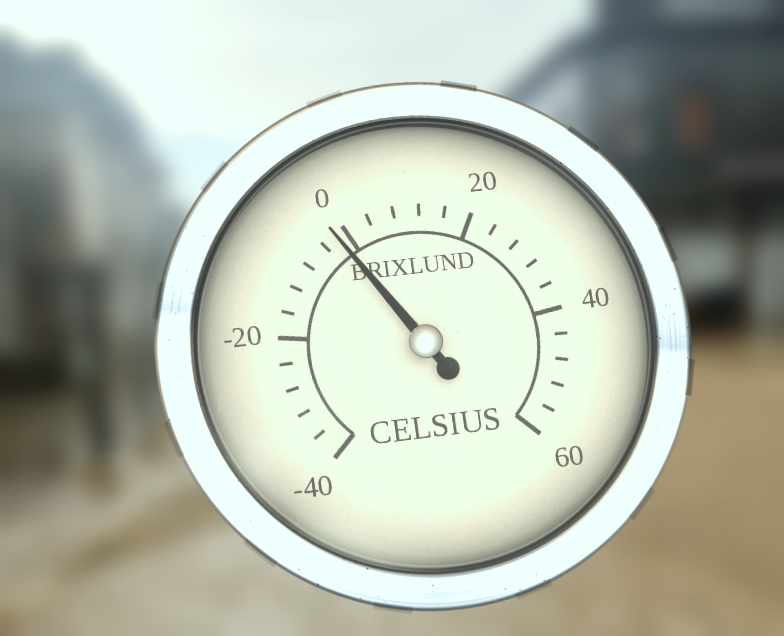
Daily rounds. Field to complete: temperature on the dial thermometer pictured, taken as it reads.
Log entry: -2 °C
